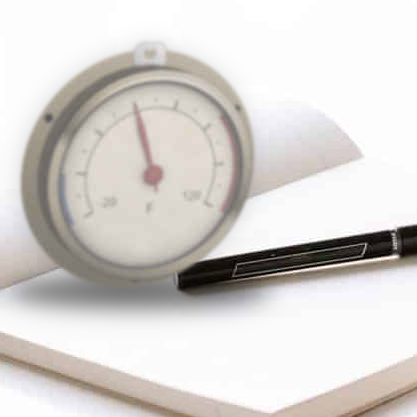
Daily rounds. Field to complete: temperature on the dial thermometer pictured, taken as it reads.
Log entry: 40 °F
